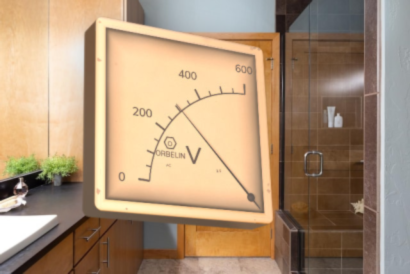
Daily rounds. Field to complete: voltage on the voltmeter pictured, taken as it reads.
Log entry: 300 V
